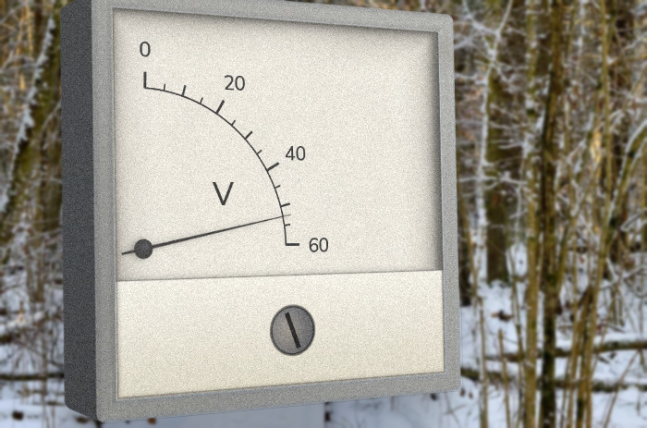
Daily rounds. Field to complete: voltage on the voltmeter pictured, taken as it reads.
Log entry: 52.5 V
